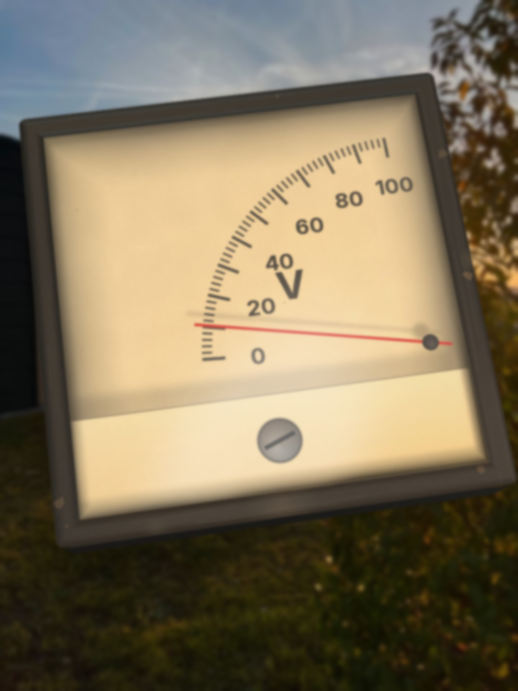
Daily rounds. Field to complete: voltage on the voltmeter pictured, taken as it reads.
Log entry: 10 V
